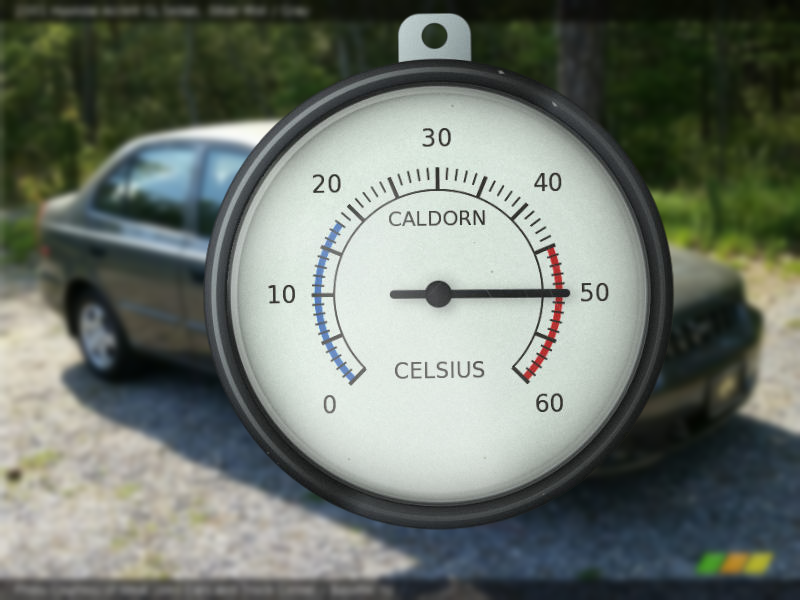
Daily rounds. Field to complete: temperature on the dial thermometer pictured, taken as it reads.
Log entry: 50 °C
